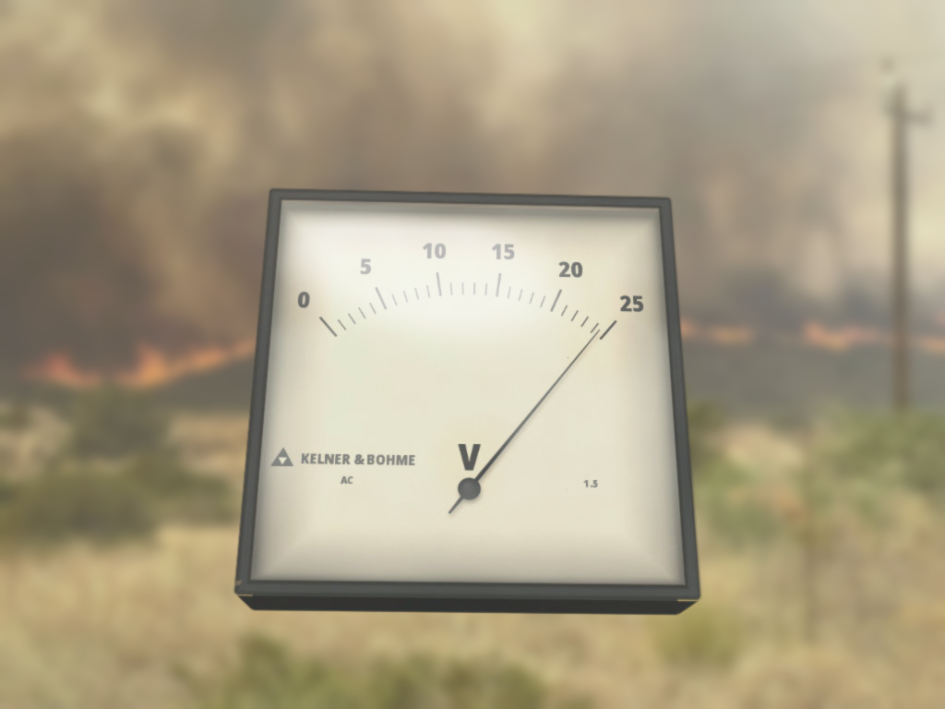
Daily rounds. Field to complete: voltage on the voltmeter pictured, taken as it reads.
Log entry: 24.5 V
